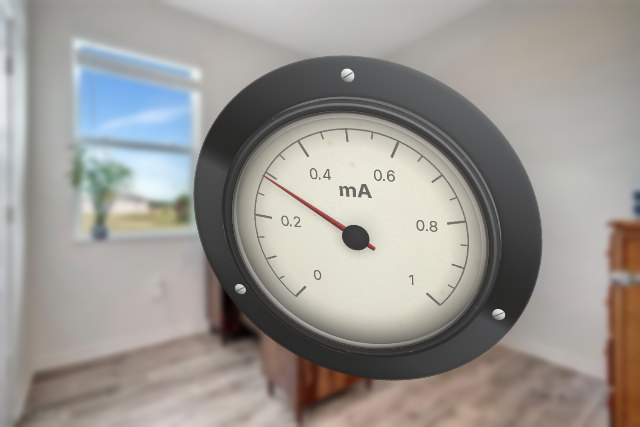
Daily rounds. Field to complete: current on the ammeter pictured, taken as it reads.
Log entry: 0.3 mA
